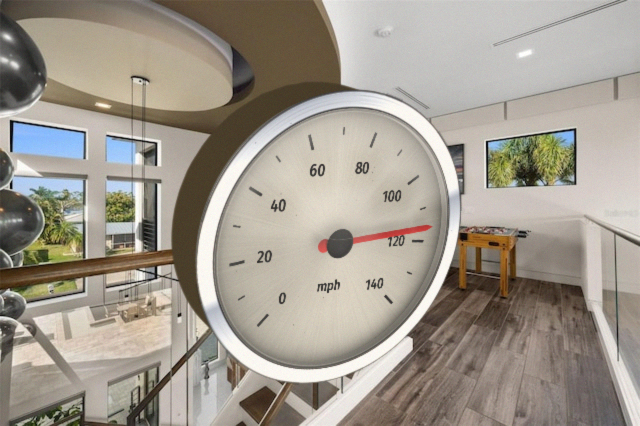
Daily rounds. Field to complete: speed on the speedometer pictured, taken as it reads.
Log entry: 115 mph
